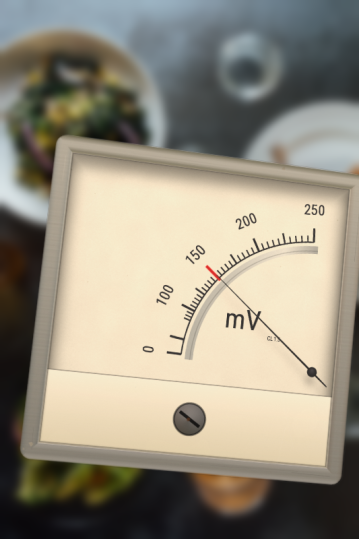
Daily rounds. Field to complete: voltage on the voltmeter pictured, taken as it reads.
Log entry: 150 mV
